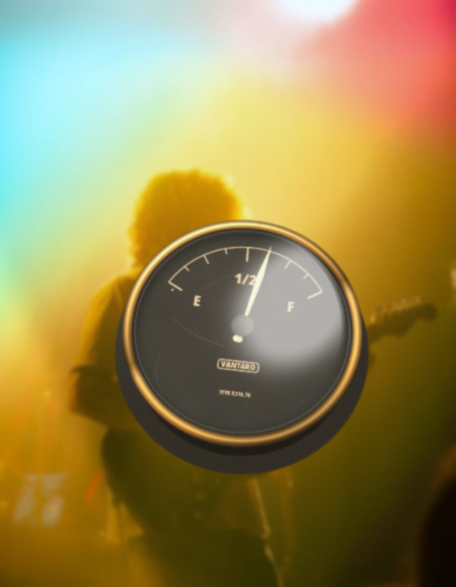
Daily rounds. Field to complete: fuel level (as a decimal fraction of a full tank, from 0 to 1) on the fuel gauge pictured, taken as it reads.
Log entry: 0.625
